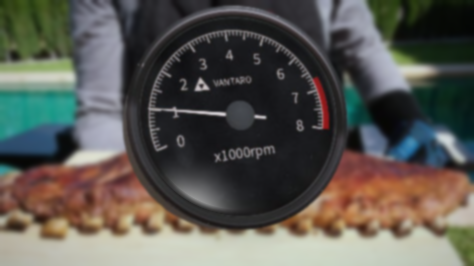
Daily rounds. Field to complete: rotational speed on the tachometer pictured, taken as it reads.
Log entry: 1000 rpm
